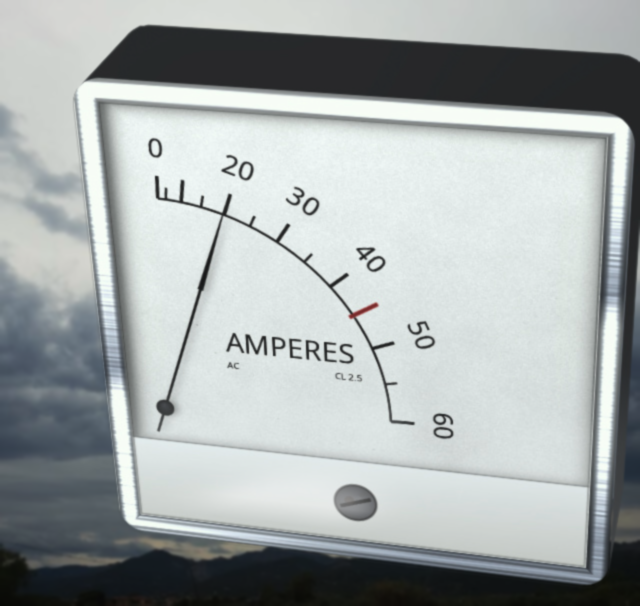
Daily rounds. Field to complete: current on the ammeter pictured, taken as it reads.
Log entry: 20 A
